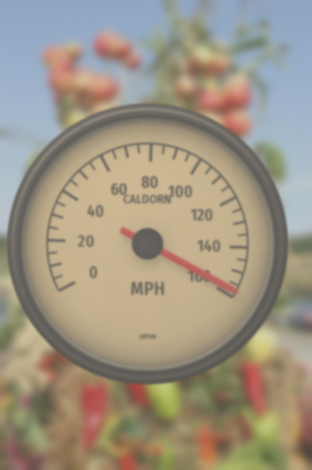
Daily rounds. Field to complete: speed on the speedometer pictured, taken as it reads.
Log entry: 157.5 mph
